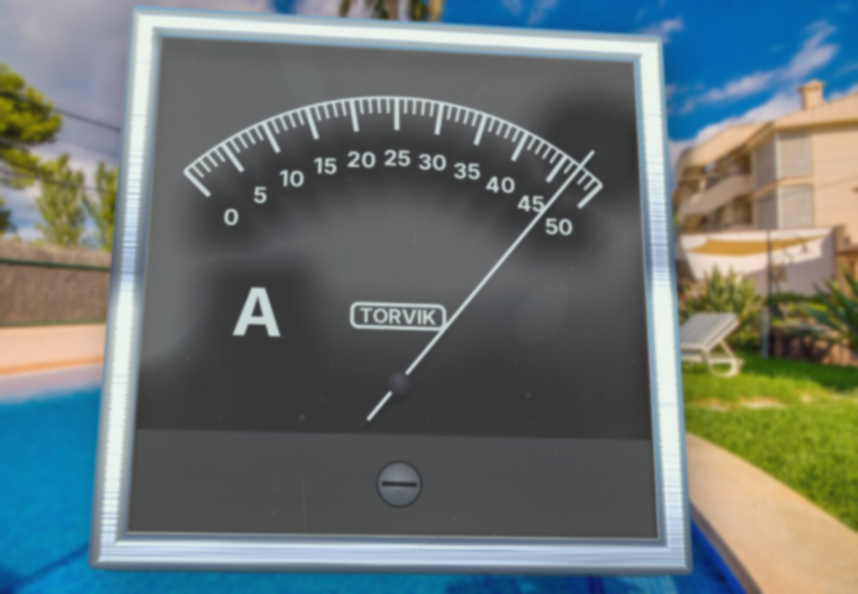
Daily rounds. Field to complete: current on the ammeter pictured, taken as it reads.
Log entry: 47 A
